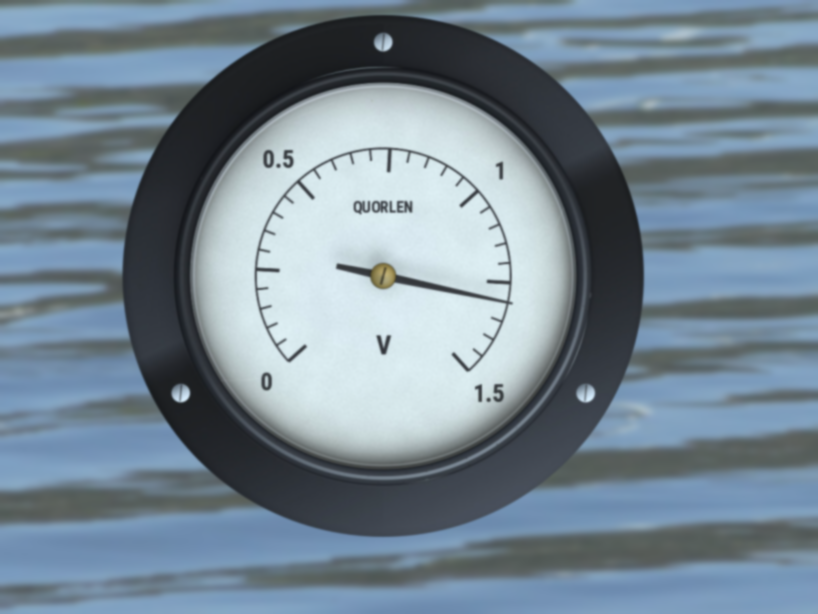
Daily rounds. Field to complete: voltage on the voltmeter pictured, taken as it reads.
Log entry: 1.3 V
